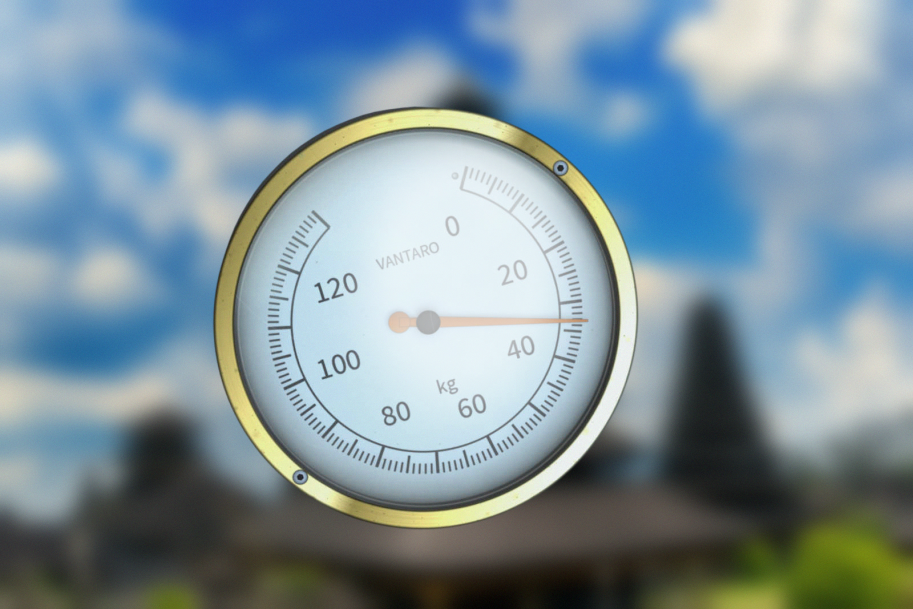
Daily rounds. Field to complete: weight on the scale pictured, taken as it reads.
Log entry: 33 kg
